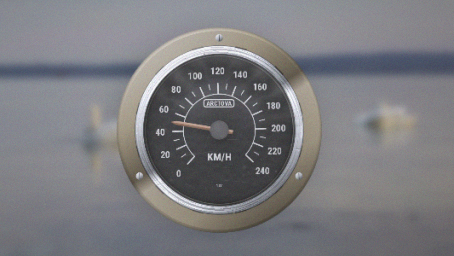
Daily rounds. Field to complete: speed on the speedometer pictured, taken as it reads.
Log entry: 50 km/h
